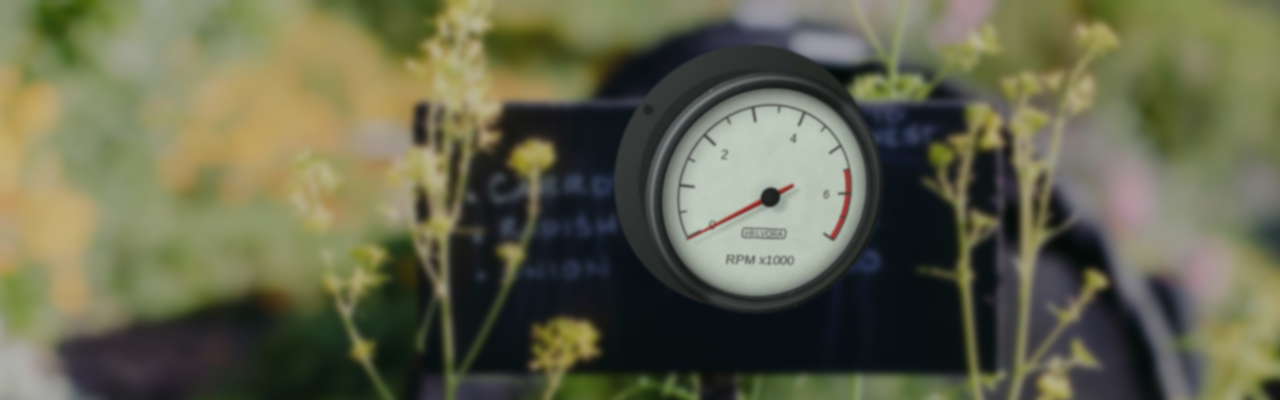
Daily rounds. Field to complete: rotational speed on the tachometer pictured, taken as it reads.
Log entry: 0 rpm
